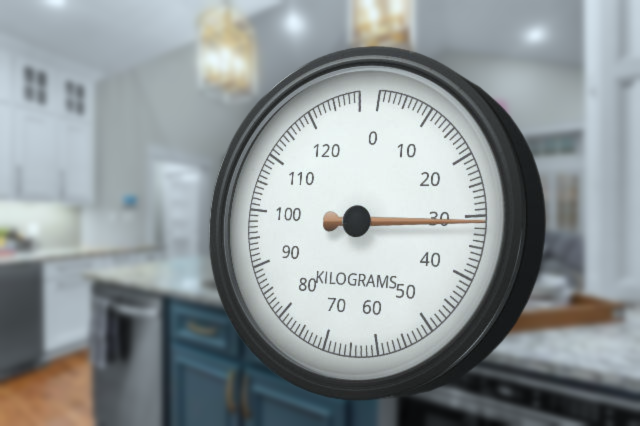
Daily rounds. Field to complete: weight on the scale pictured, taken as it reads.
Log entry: 31 kg
